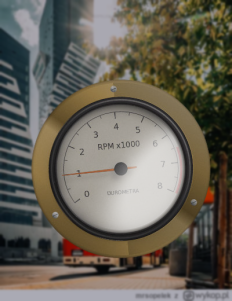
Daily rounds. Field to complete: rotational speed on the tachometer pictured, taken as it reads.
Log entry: 1000 rpm
